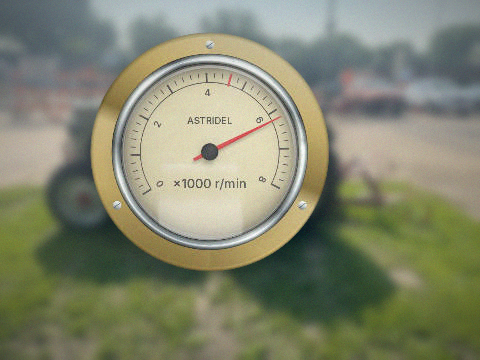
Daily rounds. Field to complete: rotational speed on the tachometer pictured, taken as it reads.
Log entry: 6200 rpm
